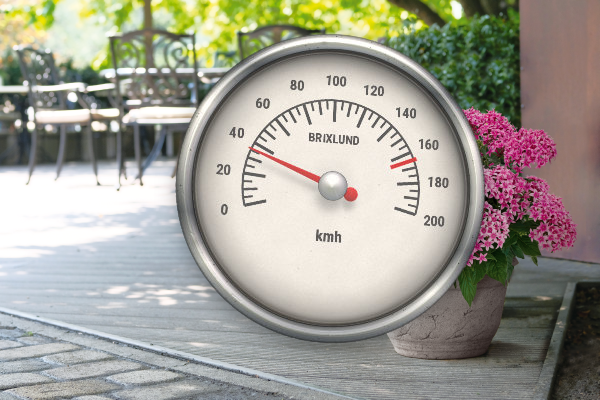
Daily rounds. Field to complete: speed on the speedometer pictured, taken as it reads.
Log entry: 35 km/h
